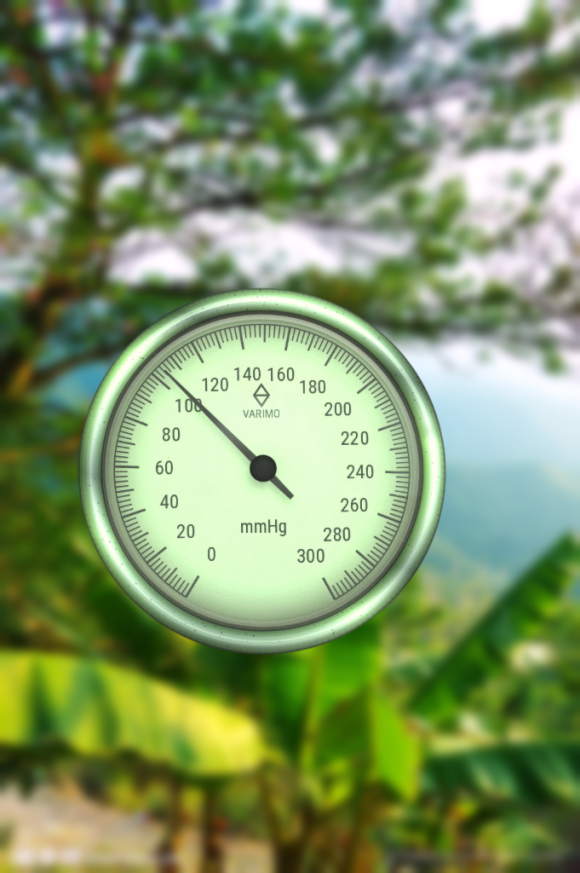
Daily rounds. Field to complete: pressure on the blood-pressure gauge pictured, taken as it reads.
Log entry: 104 mmHg
